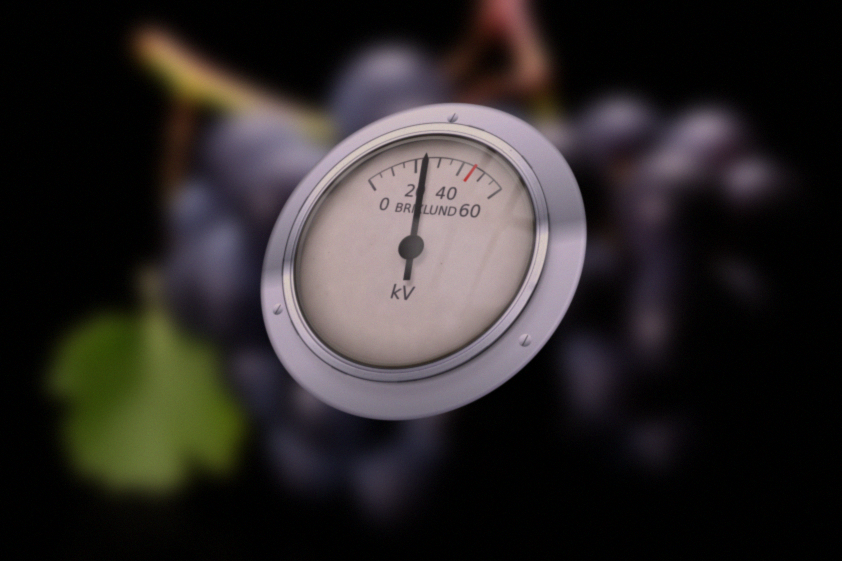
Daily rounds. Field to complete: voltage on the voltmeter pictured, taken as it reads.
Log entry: 25 kV
